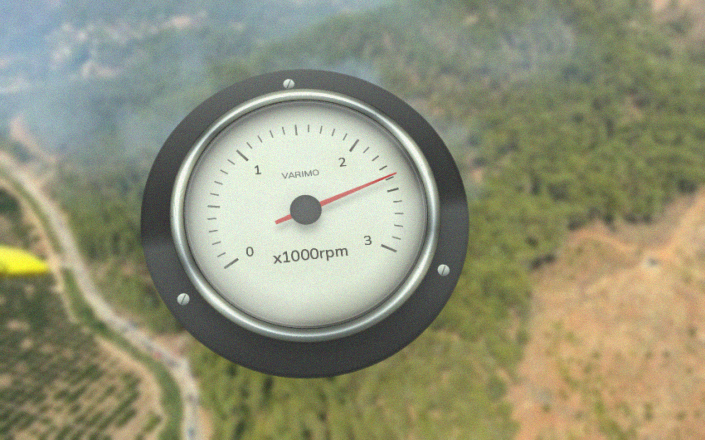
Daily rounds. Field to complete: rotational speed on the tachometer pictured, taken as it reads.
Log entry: 2400 rpm
